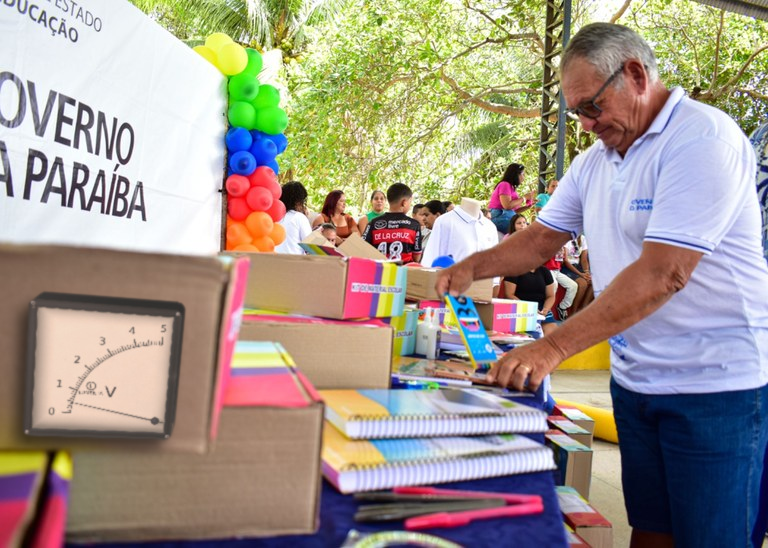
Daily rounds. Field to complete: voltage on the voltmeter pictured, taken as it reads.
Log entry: 0.5 V
